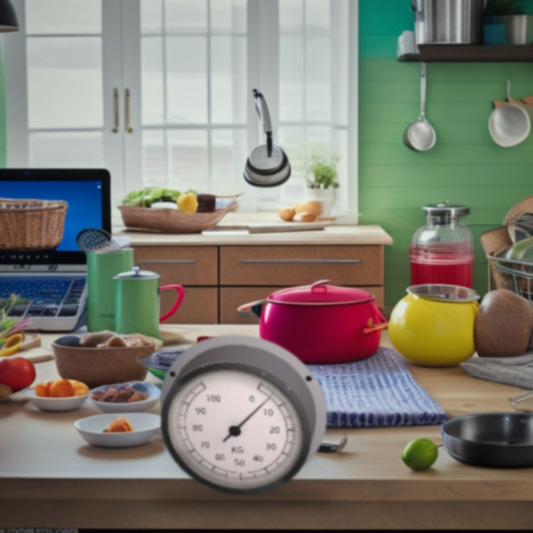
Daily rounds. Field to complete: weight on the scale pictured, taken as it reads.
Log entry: 5 kg
